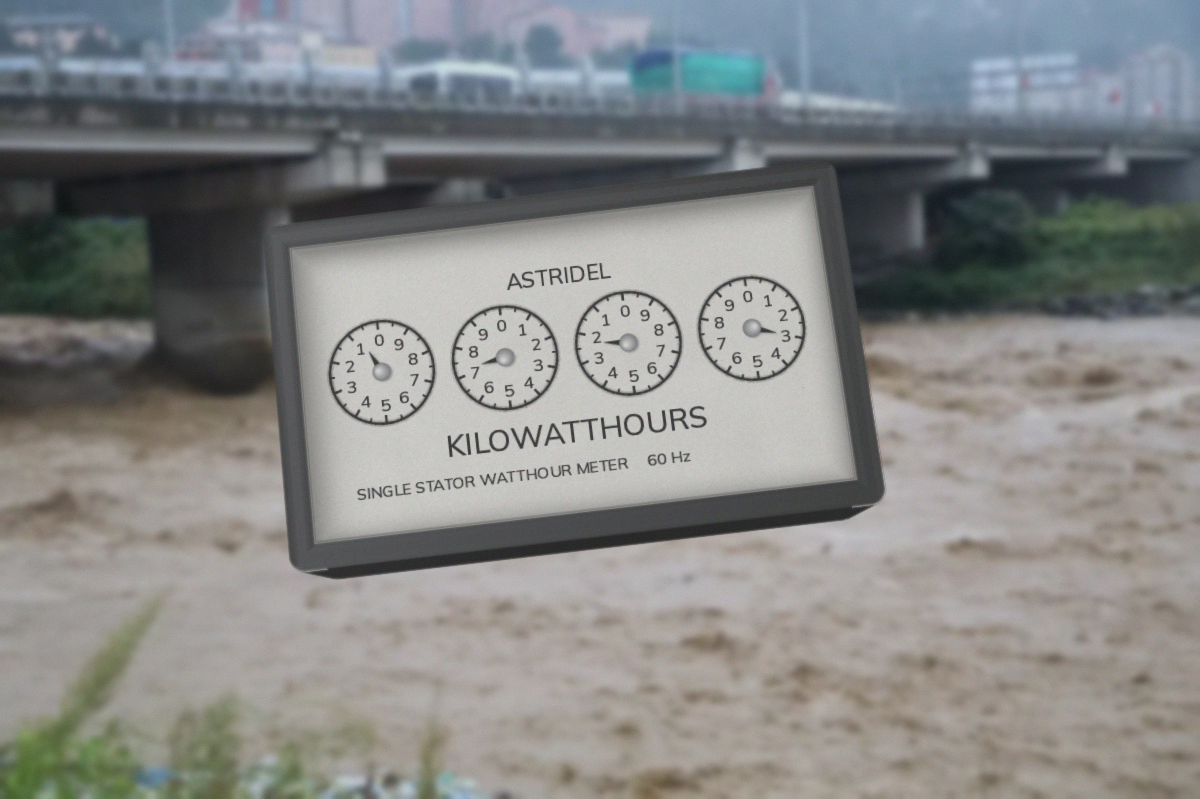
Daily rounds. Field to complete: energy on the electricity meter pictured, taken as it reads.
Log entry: 723 kWh
